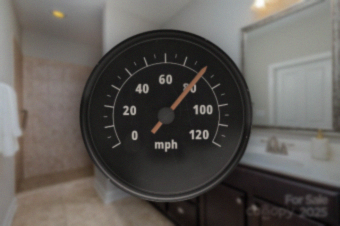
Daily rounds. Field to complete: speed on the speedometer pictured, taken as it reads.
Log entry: 80 mph
